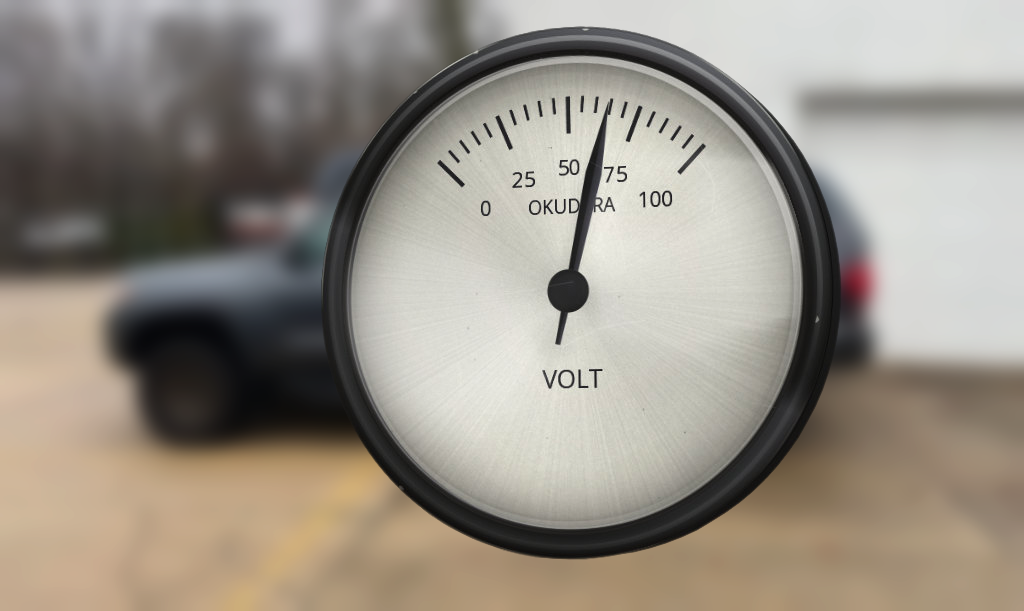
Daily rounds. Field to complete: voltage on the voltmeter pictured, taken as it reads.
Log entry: 65 V
